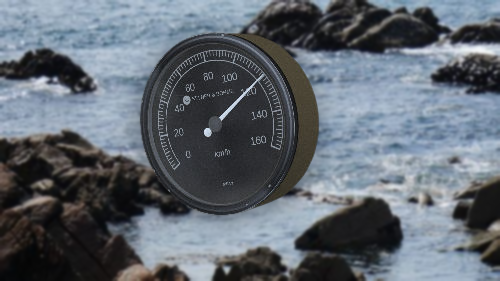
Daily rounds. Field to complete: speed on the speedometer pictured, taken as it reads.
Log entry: 120 km/h
